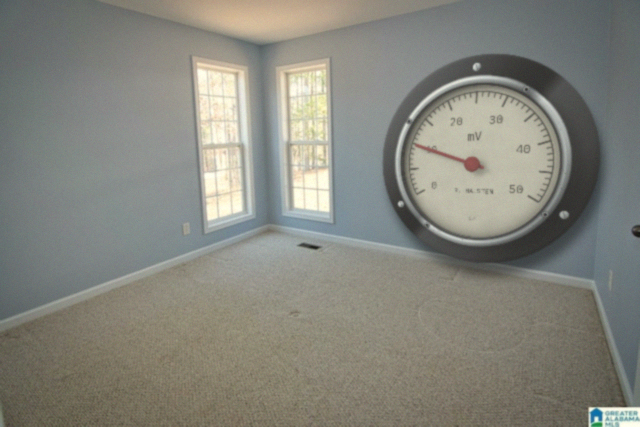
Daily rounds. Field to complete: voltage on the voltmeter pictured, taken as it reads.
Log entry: 10 mV
